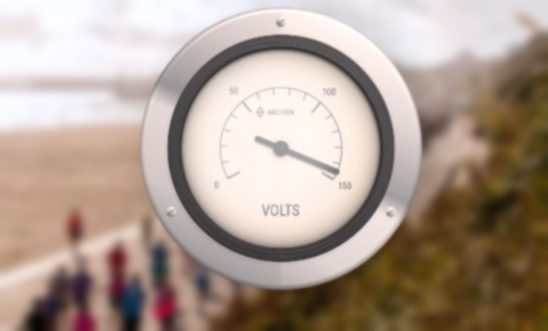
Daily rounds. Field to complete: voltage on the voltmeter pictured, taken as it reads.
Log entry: 145 V
